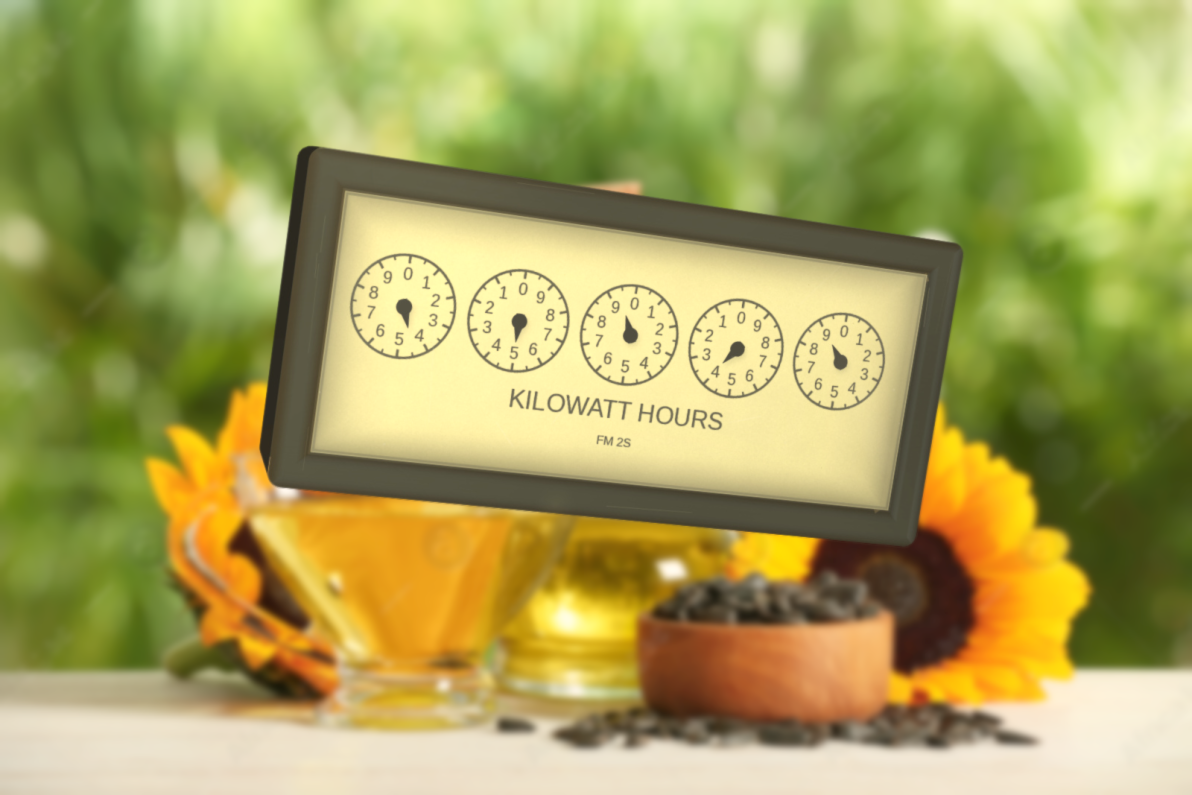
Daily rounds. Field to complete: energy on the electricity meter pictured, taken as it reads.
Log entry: 44939 kWh
